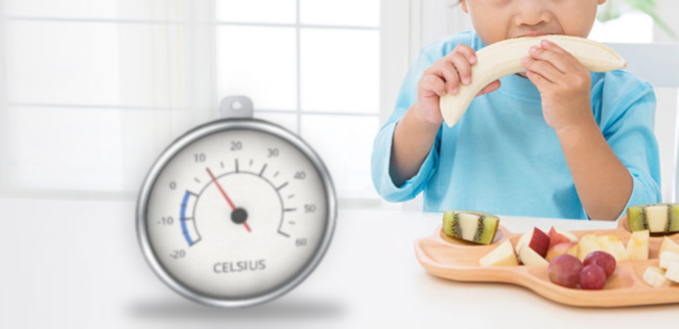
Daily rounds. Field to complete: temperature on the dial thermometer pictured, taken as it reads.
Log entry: 10 °C
